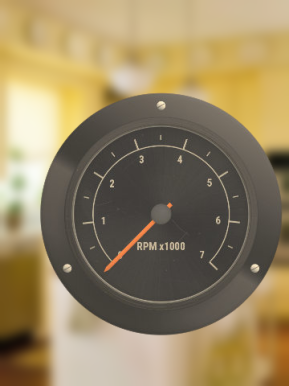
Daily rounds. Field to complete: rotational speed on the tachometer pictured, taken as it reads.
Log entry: 0 rpm
